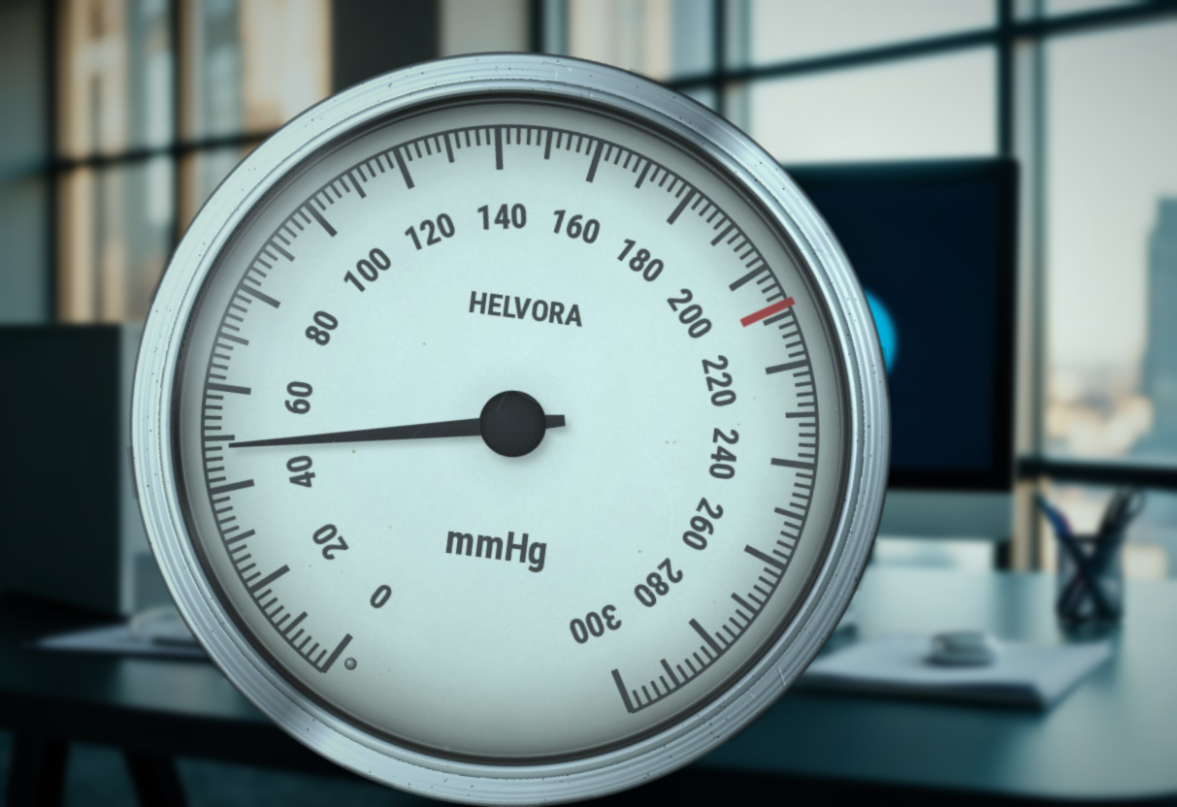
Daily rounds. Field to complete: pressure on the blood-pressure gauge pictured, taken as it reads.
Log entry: 48 mmHg
